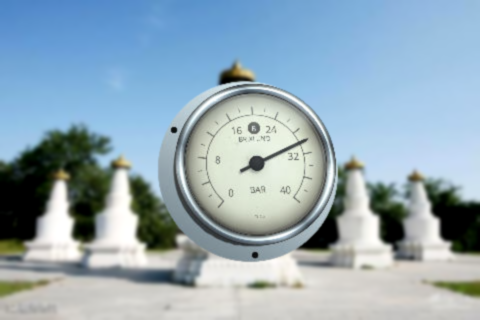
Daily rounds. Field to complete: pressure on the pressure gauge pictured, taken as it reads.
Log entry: 30 bar
